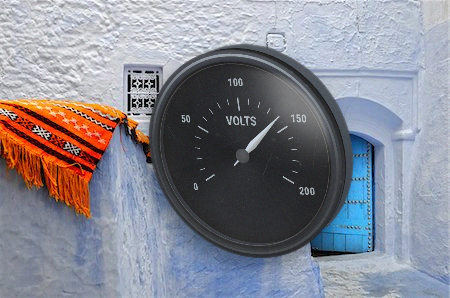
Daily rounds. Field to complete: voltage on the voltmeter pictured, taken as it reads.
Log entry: 140 V
